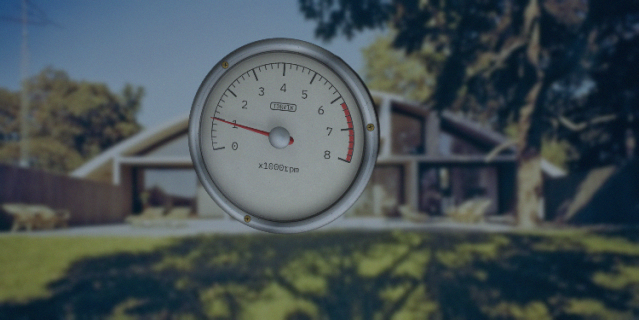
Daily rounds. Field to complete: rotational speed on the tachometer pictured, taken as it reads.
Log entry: 1000 rpm
